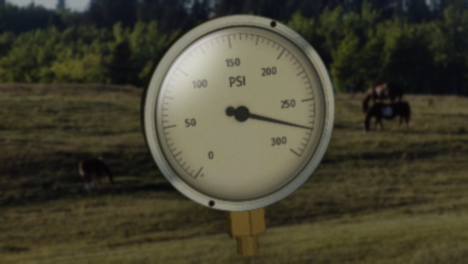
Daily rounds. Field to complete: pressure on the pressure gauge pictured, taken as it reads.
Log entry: 275 psi
